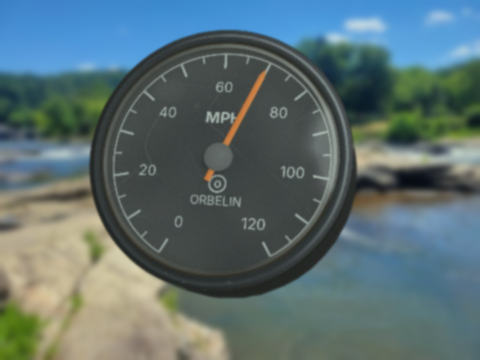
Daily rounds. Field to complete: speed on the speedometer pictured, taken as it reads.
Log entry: 70 mph
